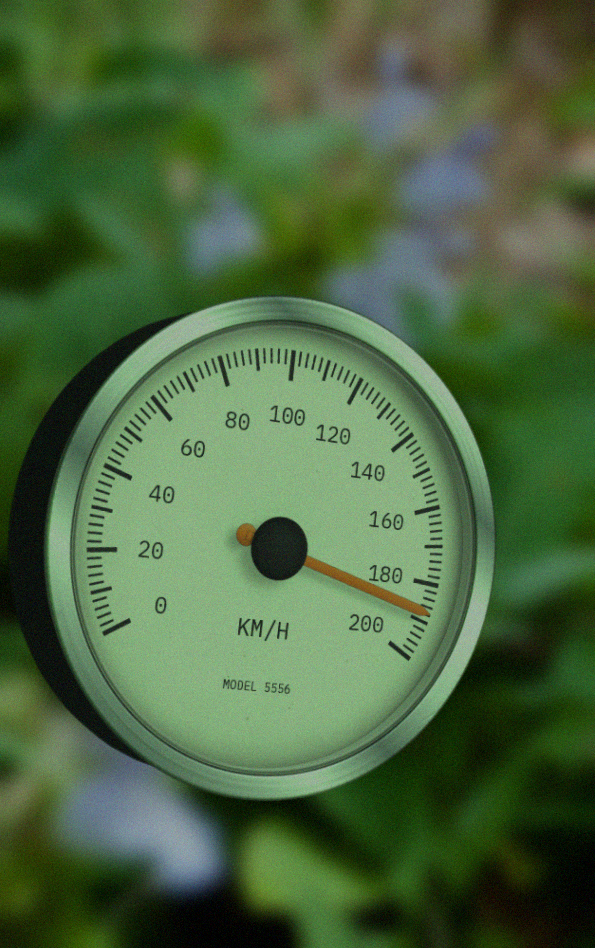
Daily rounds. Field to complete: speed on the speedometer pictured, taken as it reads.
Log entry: 188 km/h
